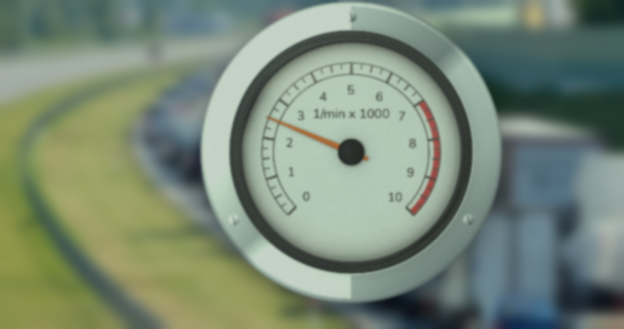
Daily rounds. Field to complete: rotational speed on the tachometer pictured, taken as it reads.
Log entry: 2500 rpm
